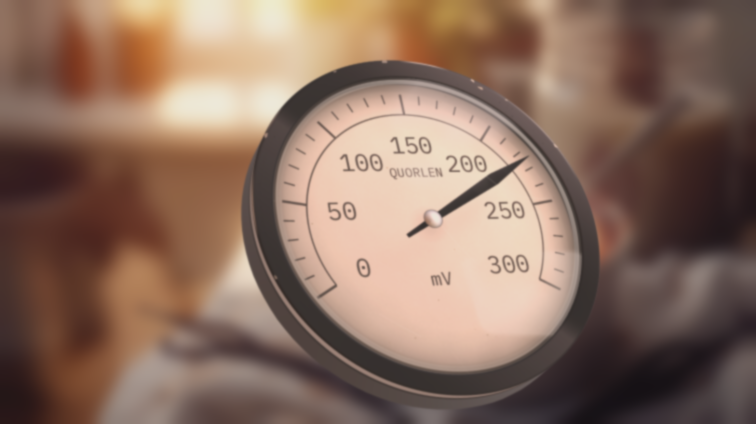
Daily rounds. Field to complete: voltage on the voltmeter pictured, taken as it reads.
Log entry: 225 mV
